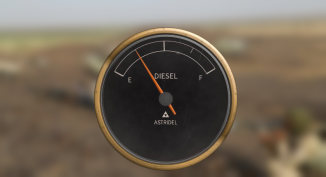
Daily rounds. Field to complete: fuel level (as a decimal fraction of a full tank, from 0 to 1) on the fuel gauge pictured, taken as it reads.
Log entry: 0.25
